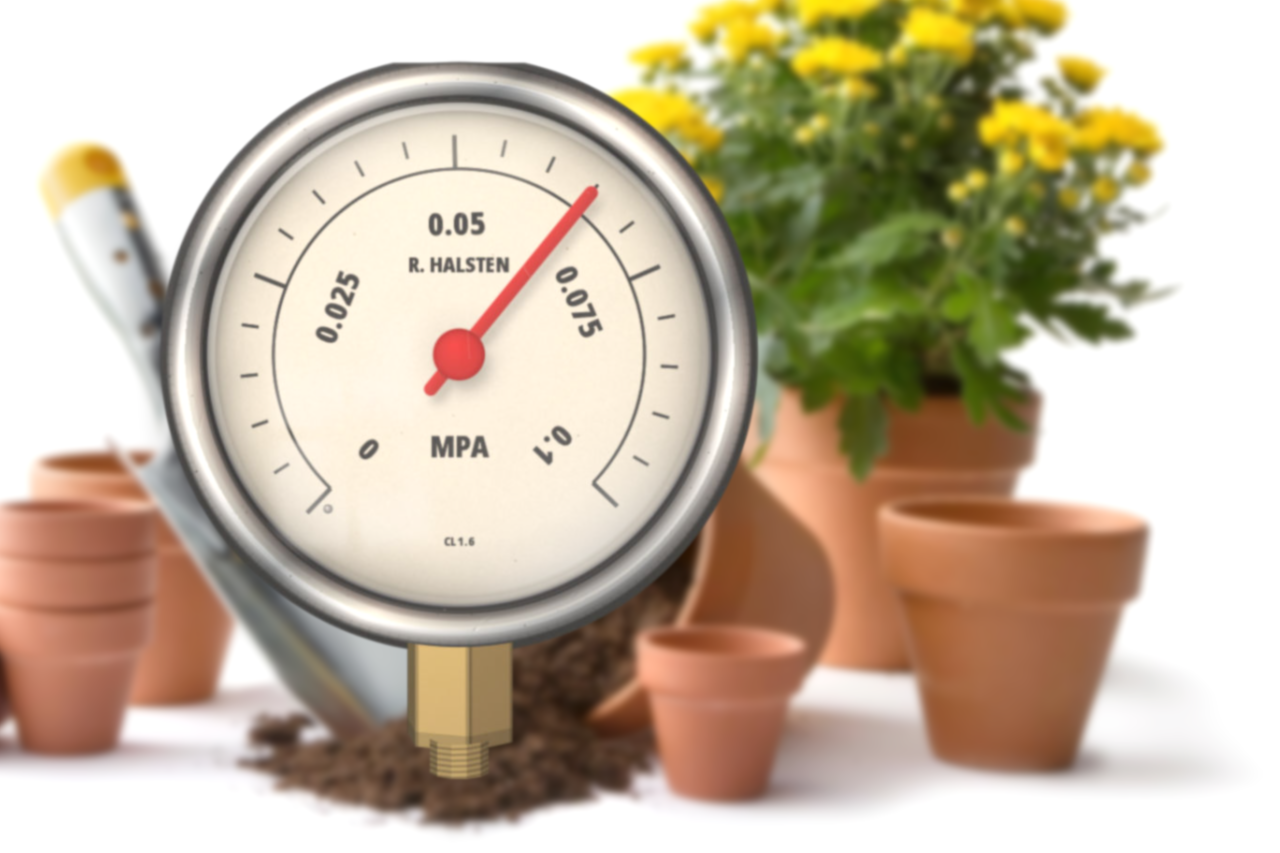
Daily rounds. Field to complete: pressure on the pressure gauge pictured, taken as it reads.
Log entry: 0.065 MPa
